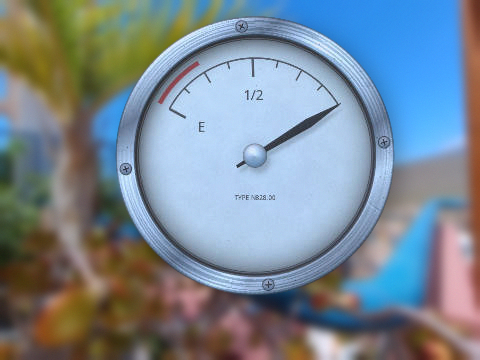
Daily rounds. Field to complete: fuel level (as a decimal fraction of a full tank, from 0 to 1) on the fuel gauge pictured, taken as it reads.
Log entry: 1
